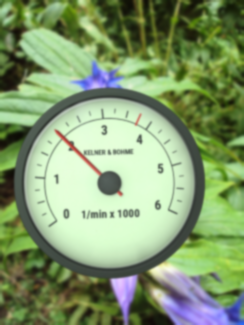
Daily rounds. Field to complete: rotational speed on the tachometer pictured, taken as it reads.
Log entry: 2000 rpm
